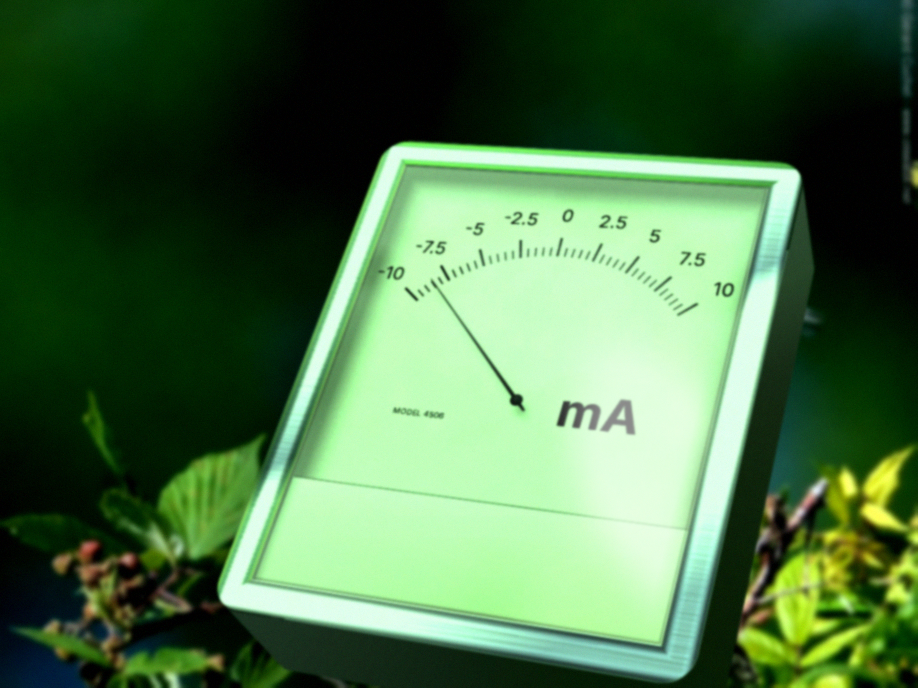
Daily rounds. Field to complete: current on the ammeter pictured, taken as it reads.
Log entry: -8.5 mA
